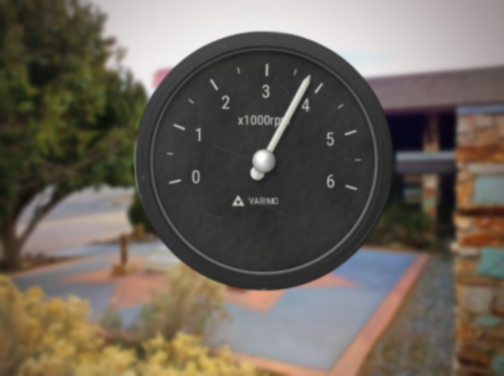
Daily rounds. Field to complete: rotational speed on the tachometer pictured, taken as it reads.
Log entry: 3750 rpm
